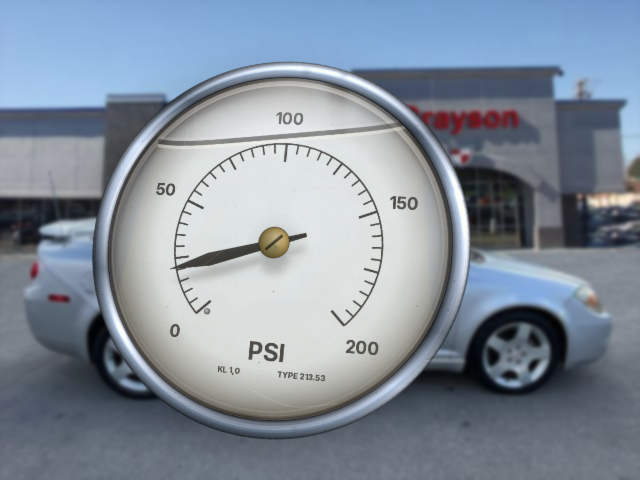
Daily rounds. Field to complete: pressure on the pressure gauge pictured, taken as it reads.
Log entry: 20 psi
